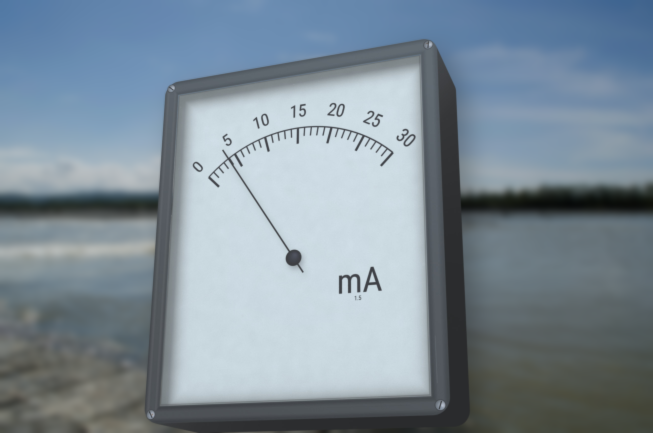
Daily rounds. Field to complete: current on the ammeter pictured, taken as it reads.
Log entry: 4 mA
